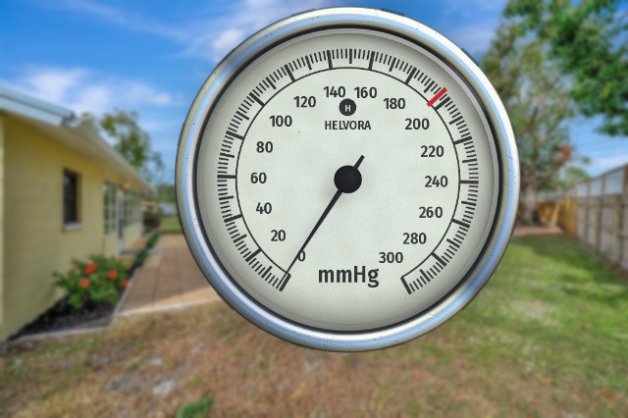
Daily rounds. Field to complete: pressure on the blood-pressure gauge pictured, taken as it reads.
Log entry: 2 mmHg
